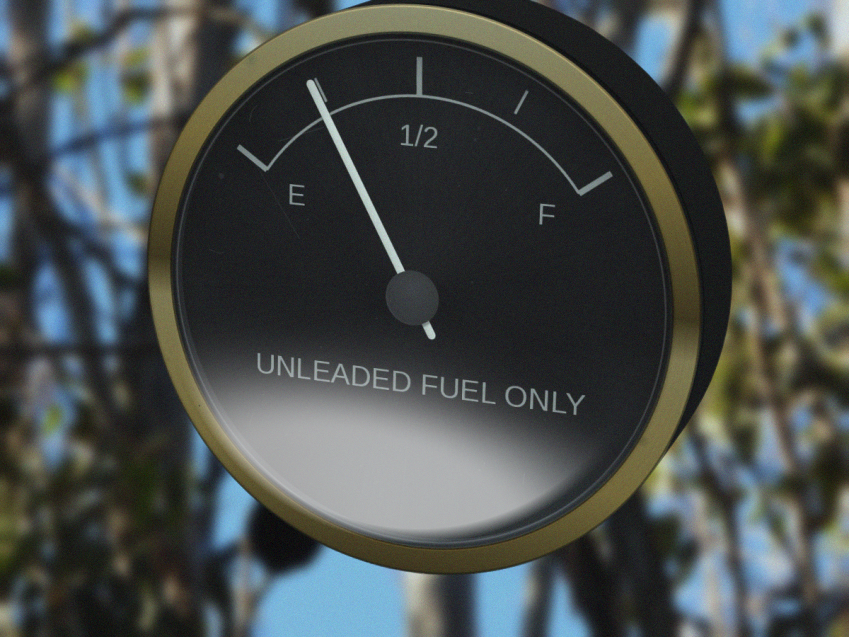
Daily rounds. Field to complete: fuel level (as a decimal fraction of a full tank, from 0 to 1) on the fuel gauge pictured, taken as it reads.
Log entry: 0.25
